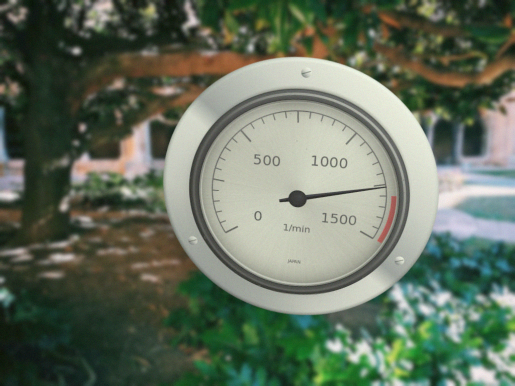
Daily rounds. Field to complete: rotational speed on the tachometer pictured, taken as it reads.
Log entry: 1250 rpm
